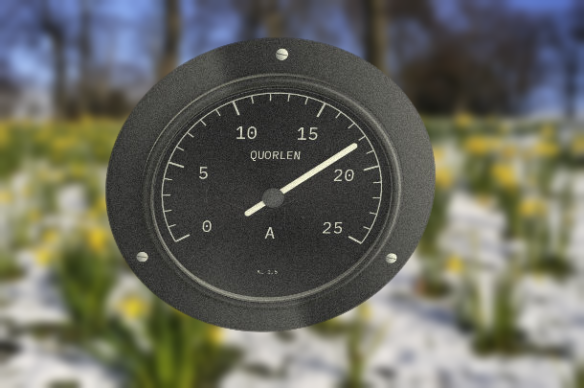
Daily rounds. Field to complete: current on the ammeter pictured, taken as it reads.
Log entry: 18 A
